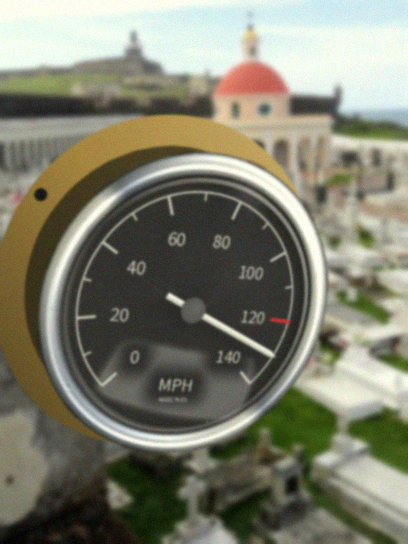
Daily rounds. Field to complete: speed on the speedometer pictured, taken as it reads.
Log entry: 130 mph
